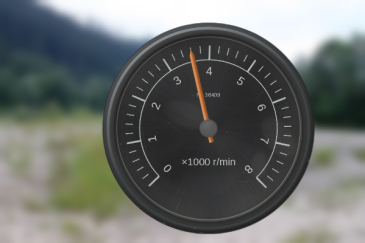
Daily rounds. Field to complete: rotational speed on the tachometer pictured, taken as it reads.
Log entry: 3600 rpm
